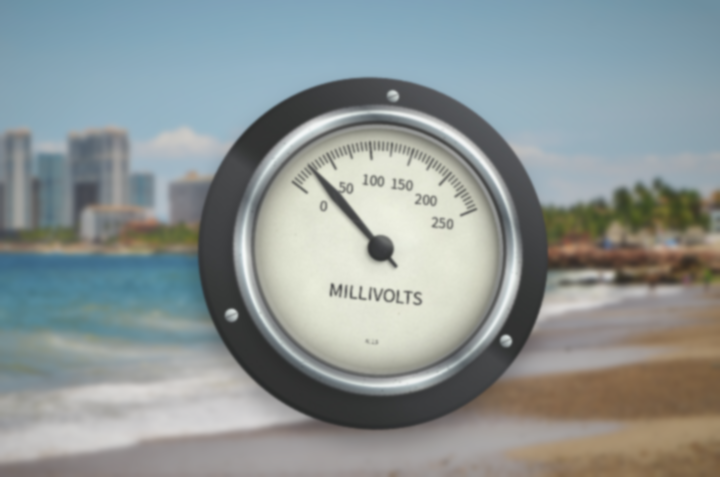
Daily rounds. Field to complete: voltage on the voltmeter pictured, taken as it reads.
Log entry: 25 mV
